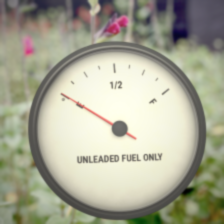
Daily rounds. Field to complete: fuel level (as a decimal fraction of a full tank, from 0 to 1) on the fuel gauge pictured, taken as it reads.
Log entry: 0
